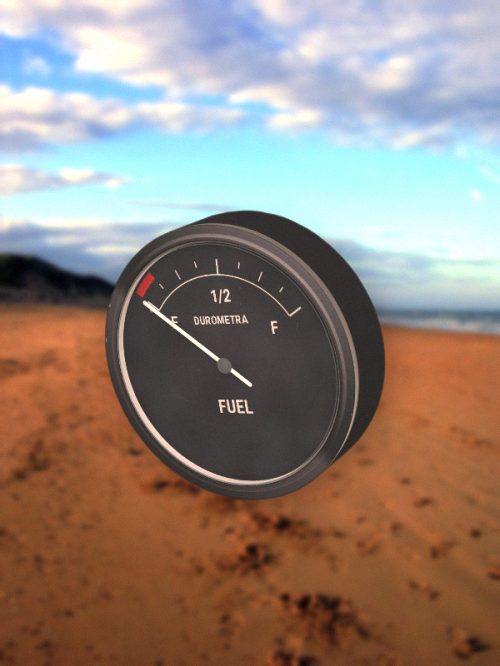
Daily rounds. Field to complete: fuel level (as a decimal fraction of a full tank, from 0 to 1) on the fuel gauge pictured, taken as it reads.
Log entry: 0
